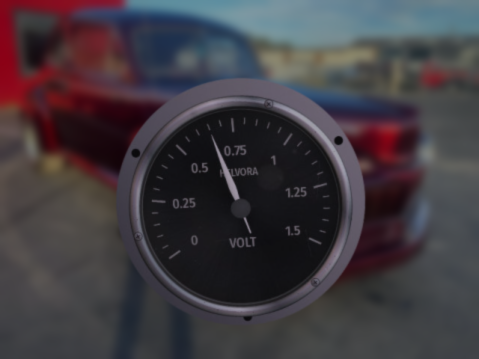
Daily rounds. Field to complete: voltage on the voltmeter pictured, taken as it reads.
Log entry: 0.65 V
